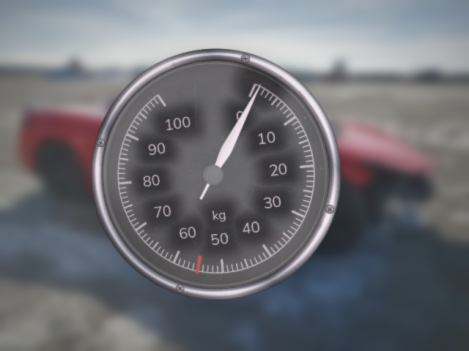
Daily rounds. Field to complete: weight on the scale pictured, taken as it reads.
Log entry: 1 kg
